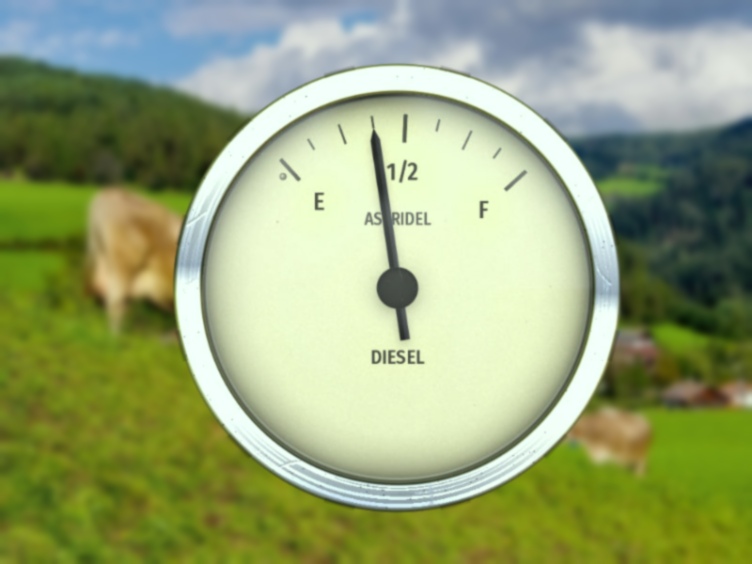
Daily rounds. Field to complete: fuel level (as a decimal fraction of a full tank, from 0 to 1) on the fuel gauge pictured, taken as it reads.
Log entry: 0.375
